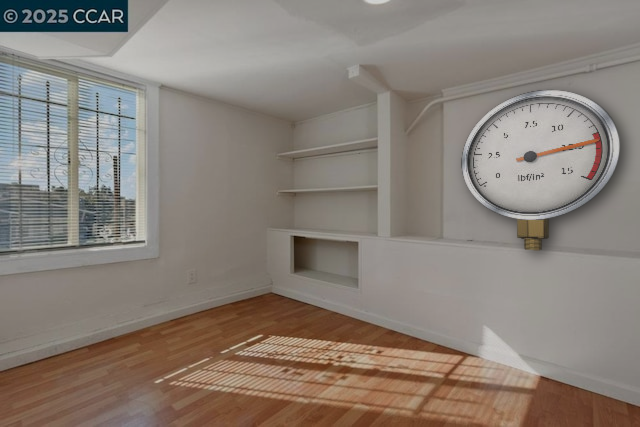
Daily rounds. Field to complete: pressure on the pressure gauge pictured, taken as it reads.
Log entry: 12.5 psi
